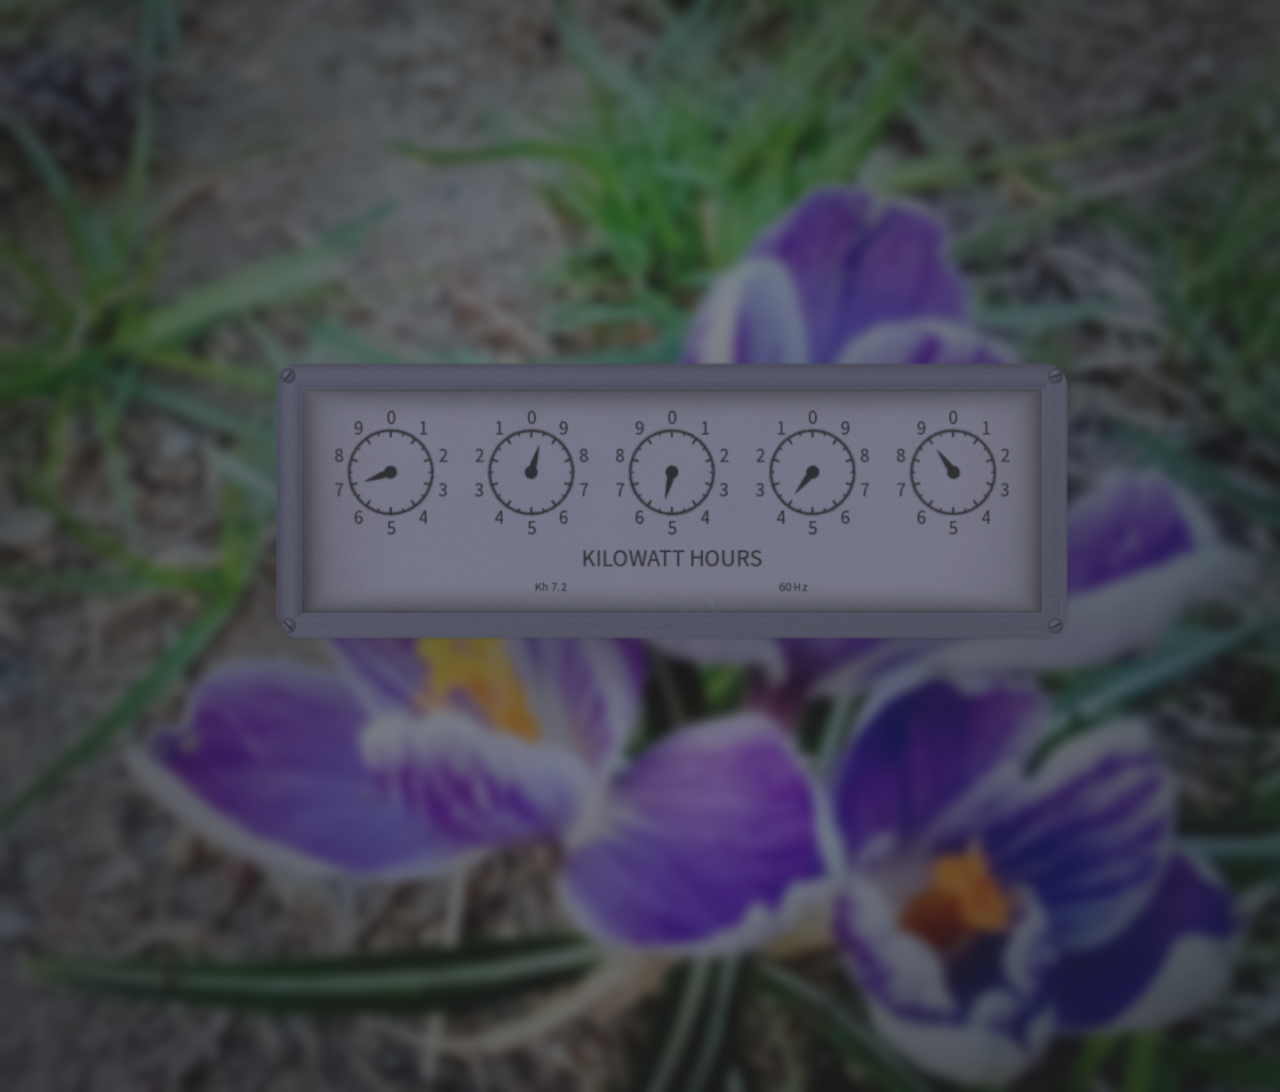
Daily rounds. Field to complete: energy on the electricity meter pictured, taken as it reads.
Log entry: 69539 kWh
